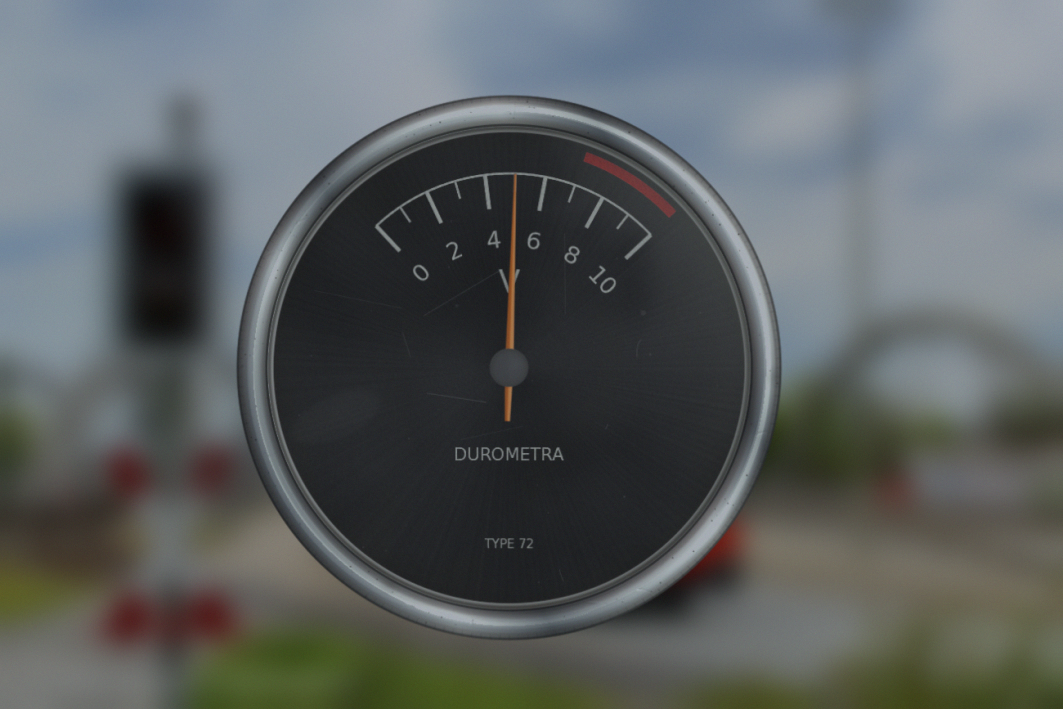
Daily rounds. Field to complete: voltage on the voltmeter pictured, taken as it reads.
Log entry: 5 V
